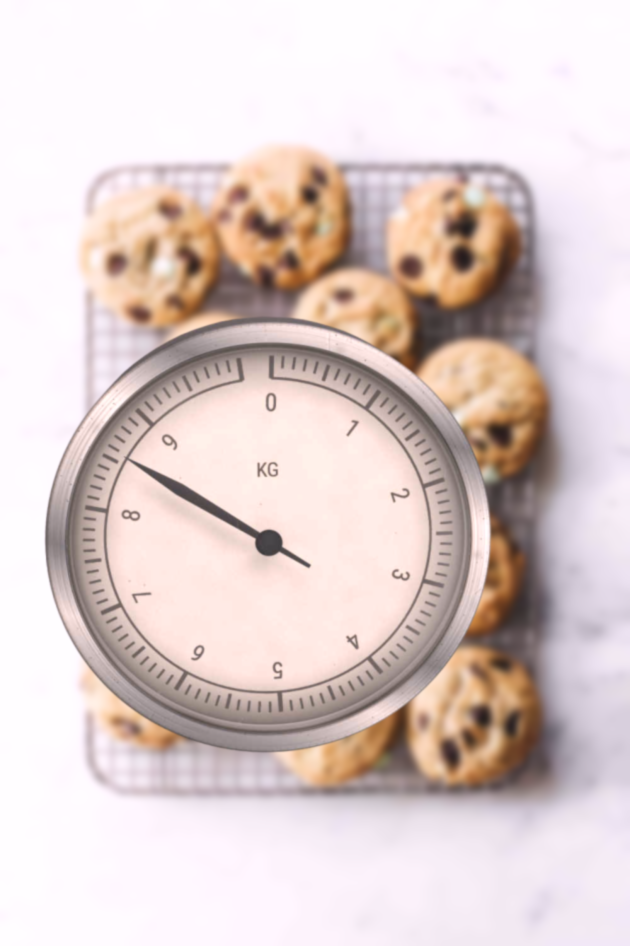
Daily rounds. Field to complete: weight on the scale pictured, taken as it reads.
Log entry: 8.6 kg
